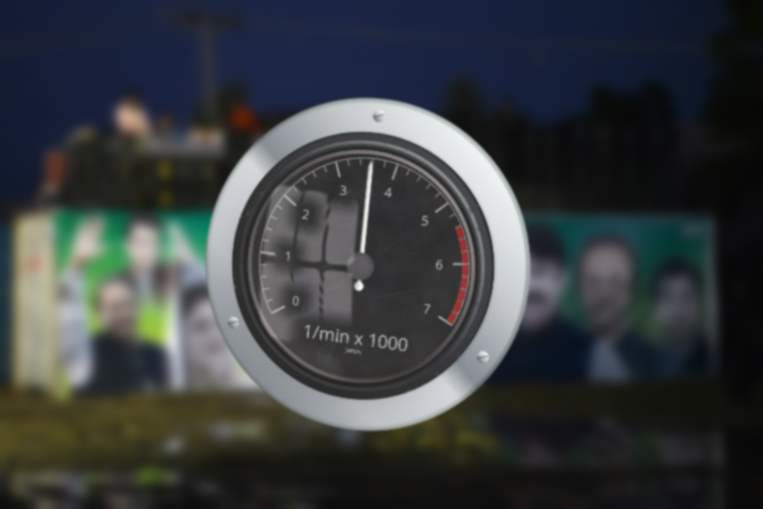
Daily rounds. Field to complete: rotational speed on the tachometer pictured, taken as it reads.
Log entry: 3600 rpm
